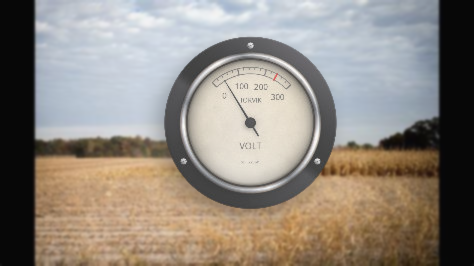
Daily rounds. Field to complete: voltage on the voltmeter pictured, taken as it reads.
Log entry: 40 V
